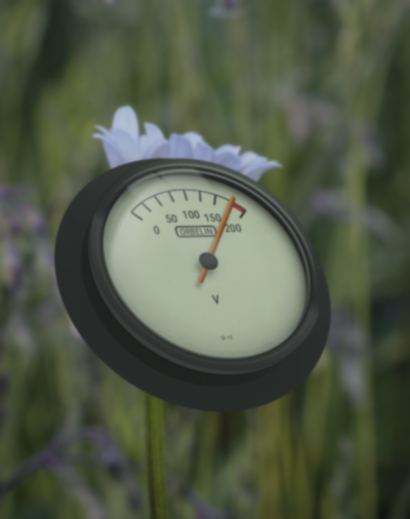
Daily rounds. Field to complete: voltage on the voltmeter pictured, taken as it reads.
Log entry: 175 V
